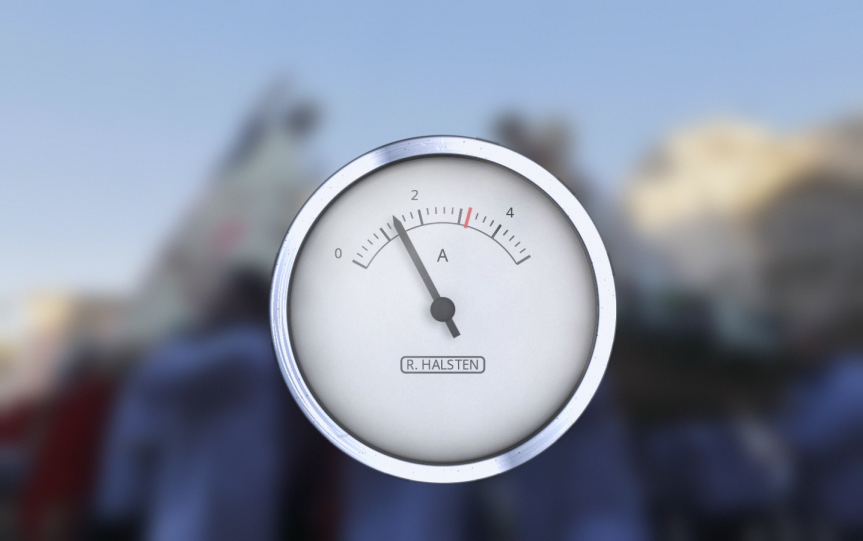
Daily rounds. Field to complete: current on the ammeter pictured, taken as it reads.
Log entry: 1.4 A
